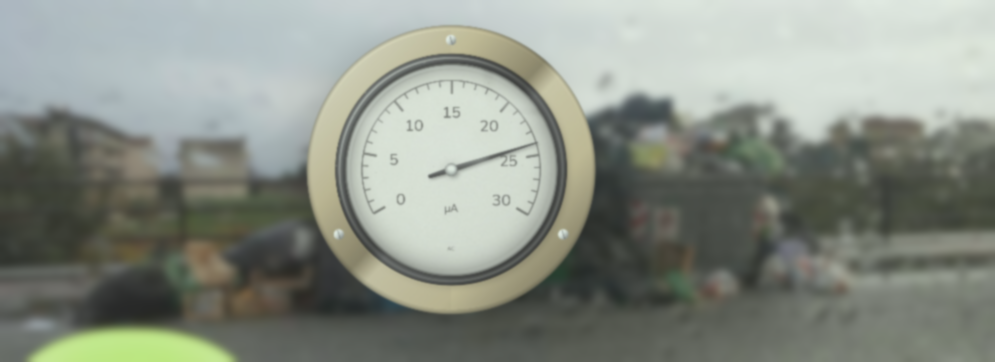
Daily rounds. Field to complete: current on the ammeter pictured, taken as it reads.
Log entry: 24 µA
